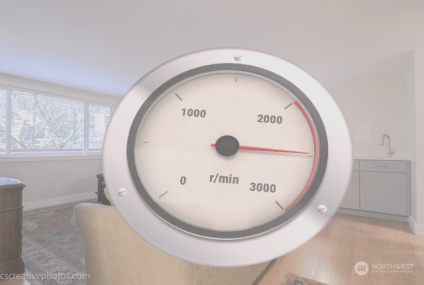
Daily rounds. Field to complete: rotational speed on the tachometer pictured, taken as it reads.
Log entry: 2500 rpm
